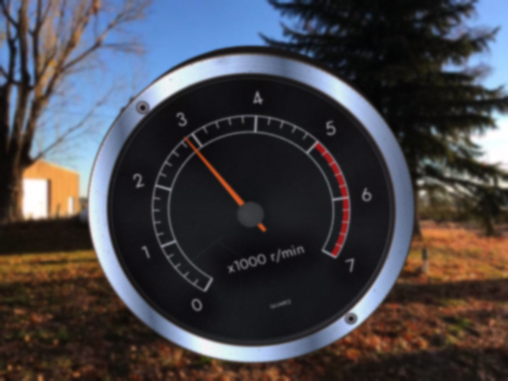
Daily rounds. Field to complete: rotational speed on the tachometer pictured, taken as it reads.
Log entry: 2900 rpm
